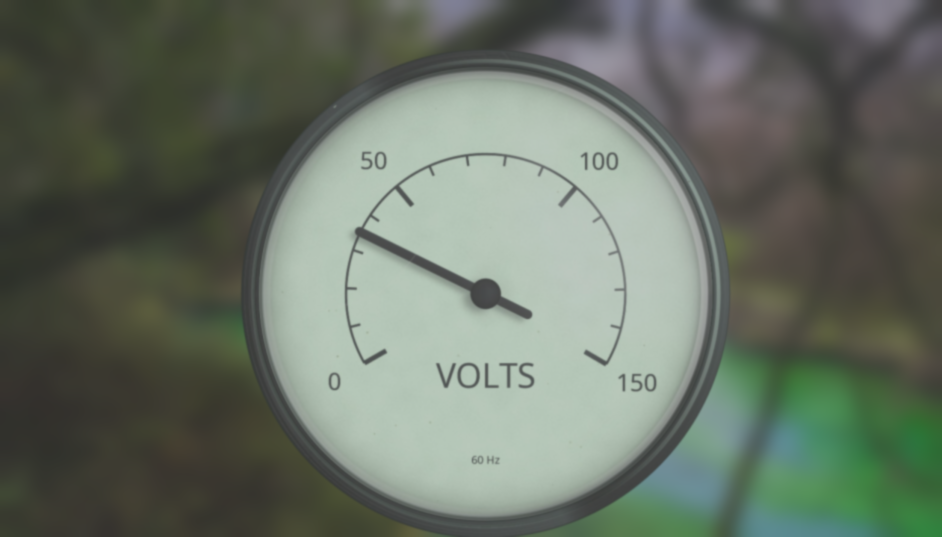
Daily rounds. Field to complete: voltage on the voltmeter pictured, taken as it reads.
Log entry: 35 V
